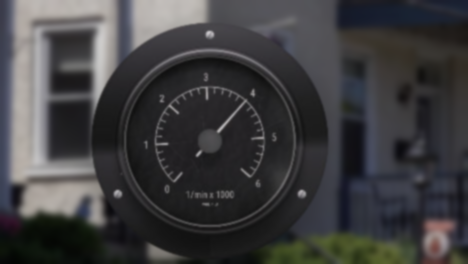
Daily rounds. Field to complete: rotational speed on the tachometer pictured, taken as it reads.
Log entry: 4000 rpm
